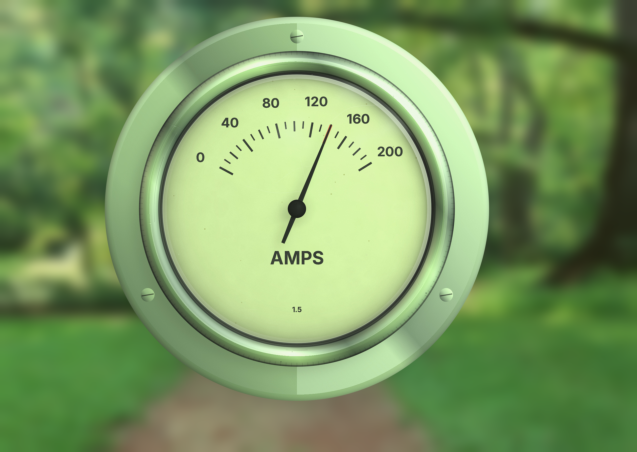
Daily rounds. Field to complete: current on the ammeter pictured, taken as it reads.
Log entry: 140 A
